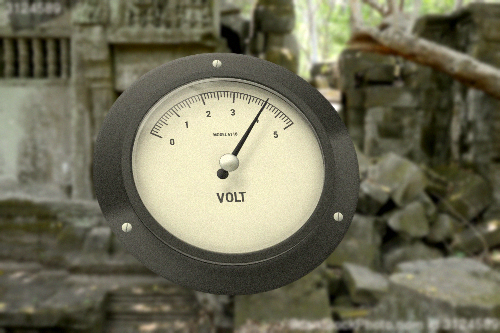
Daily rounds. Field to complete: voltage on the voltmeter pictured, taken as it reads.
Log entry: 4 V
